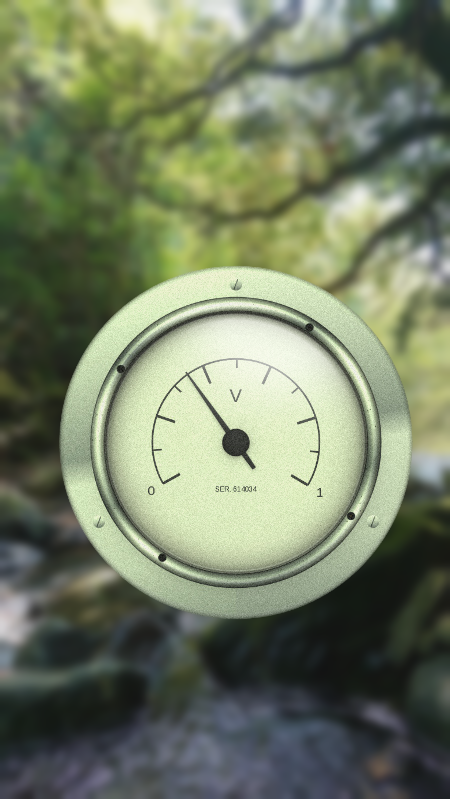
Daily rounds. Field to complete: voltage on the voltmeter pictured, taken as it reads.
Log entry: 0.35 V
